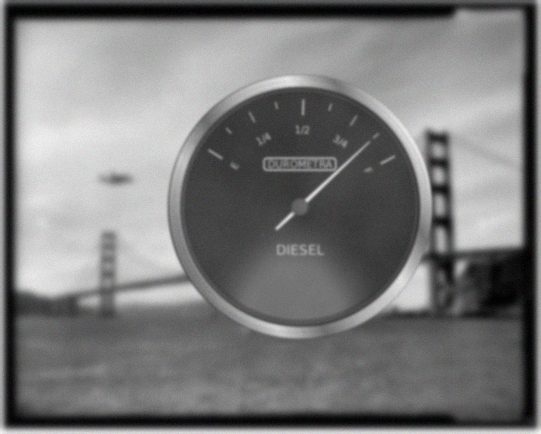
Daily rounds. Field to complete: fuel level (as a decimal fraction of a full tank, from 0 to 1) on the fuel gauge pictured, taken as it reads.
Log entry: 0.875
